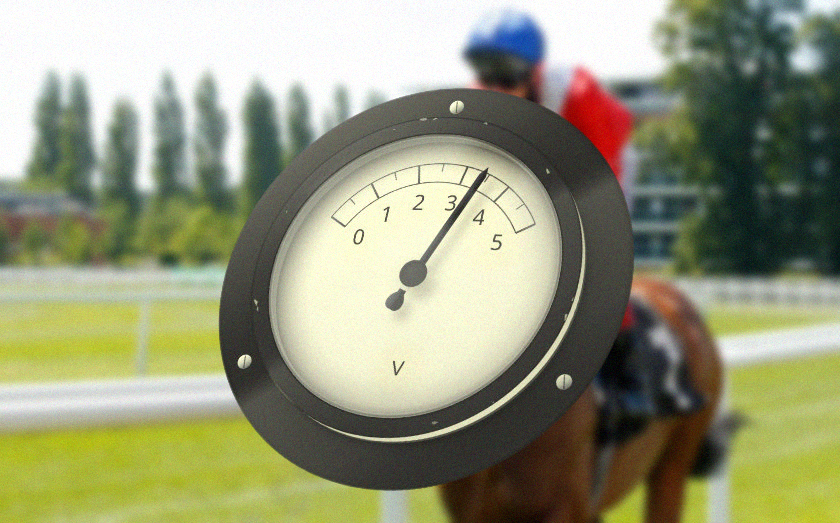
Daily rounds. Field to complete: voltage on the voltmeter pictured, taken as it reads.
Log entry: 3.5 V
